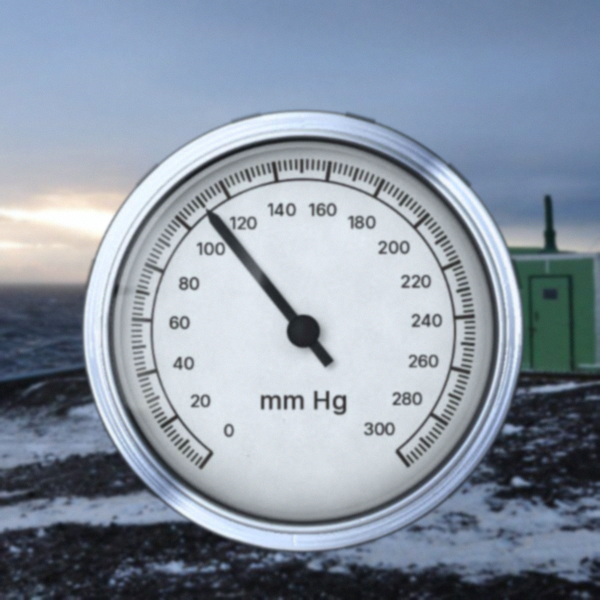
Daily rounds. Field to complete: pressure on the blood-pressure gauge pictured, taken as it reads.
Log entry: 110 mmHg
